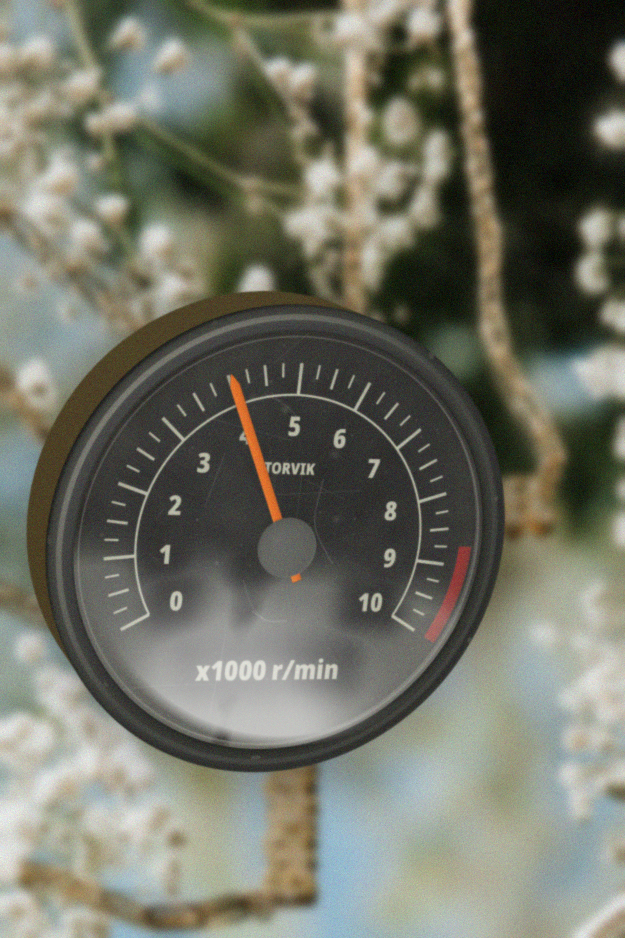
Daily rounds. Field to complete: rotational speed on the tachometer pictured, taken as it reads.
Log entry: 4000 rpm
